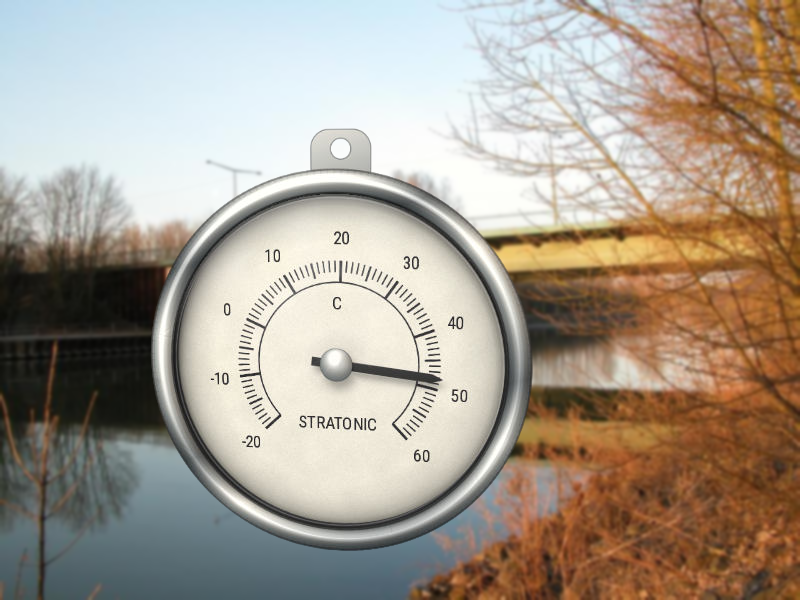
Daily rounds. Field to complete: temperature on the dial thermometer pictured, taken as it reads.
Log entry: 48 °C
